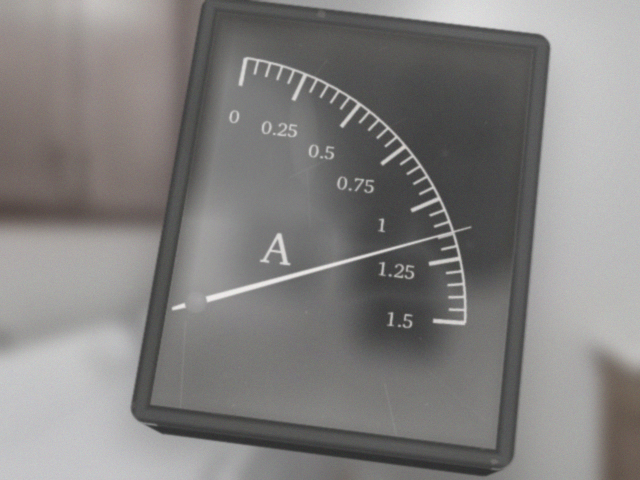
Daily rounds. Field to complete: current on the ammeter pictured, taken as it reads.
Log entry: 1.15 A
